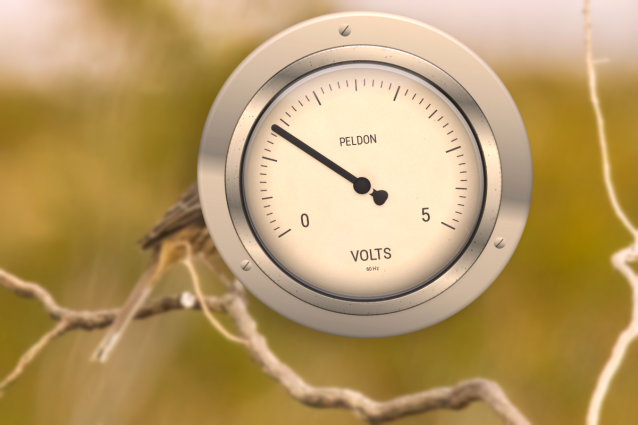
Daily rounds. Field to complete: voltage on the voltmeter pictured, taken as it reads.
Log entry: 1.4 V
